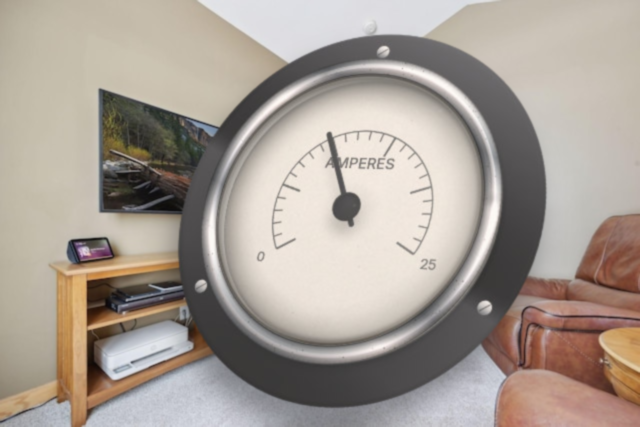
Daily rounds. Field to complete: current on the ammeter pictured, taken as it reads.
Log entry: 10 A
